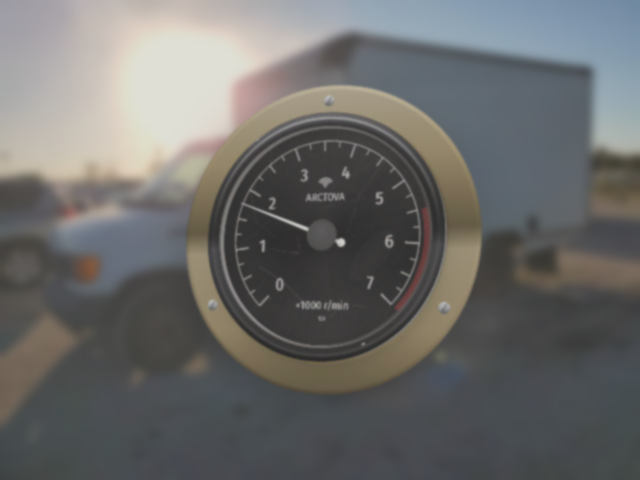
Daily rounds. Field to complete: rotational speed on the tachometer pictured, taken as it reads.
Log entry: 1750 rpm
